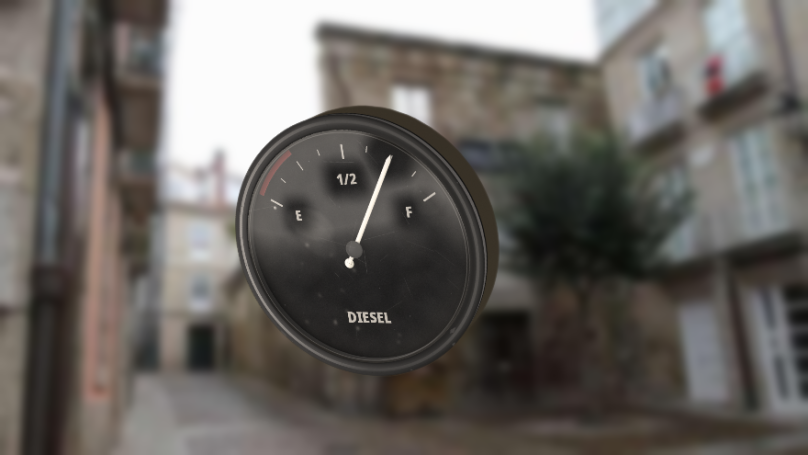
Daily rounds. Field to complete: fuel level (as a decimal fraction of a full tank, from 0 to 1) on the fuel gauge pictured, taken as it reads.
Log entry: 0.75
